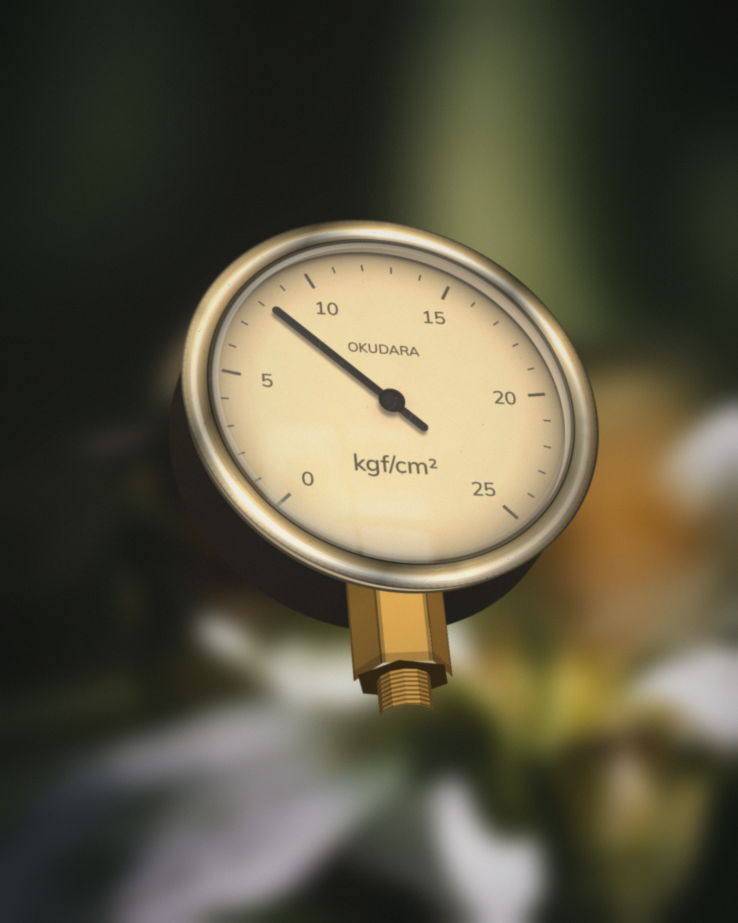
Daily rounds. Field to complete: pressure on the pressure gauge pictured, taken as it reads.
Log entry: 8 kg/cm²
